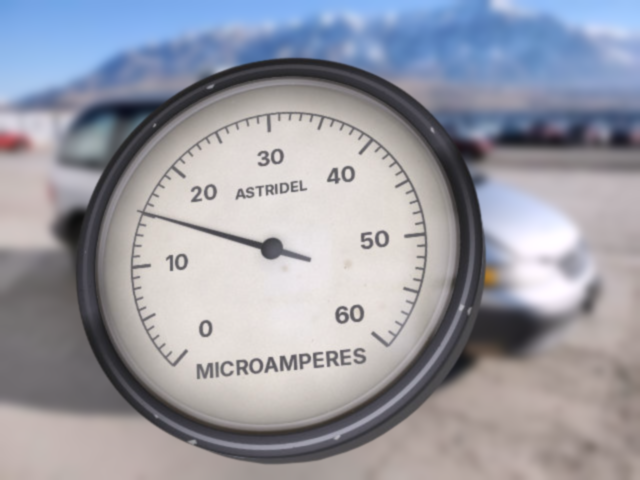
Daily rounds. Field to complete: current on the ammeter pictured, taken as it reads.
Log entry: 15 µA
